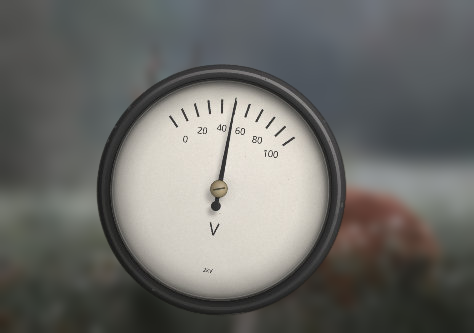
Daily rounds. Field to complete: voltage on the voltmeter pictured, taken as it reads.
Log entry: 50 V
